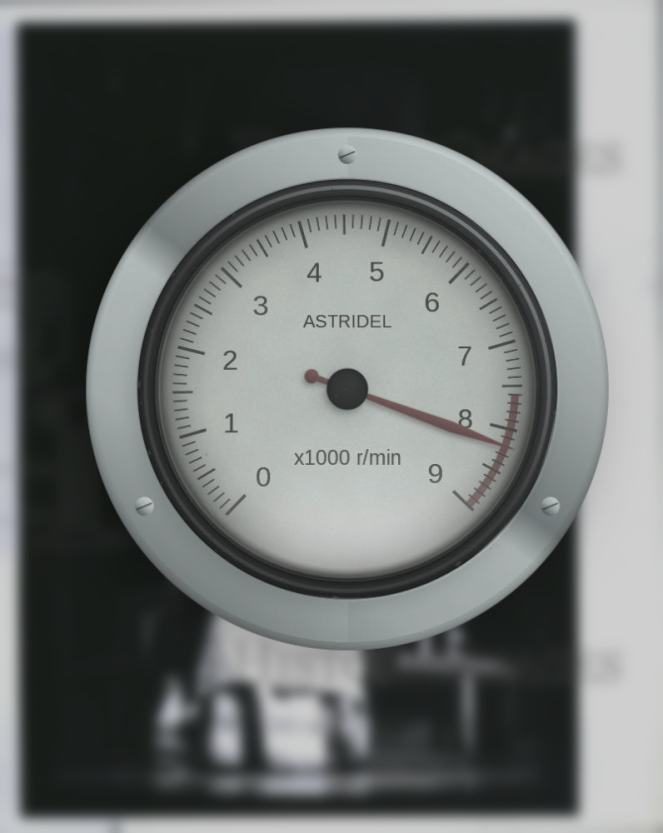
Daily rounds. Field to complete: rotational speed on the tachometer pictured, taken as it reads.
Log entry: 8200 rpm
